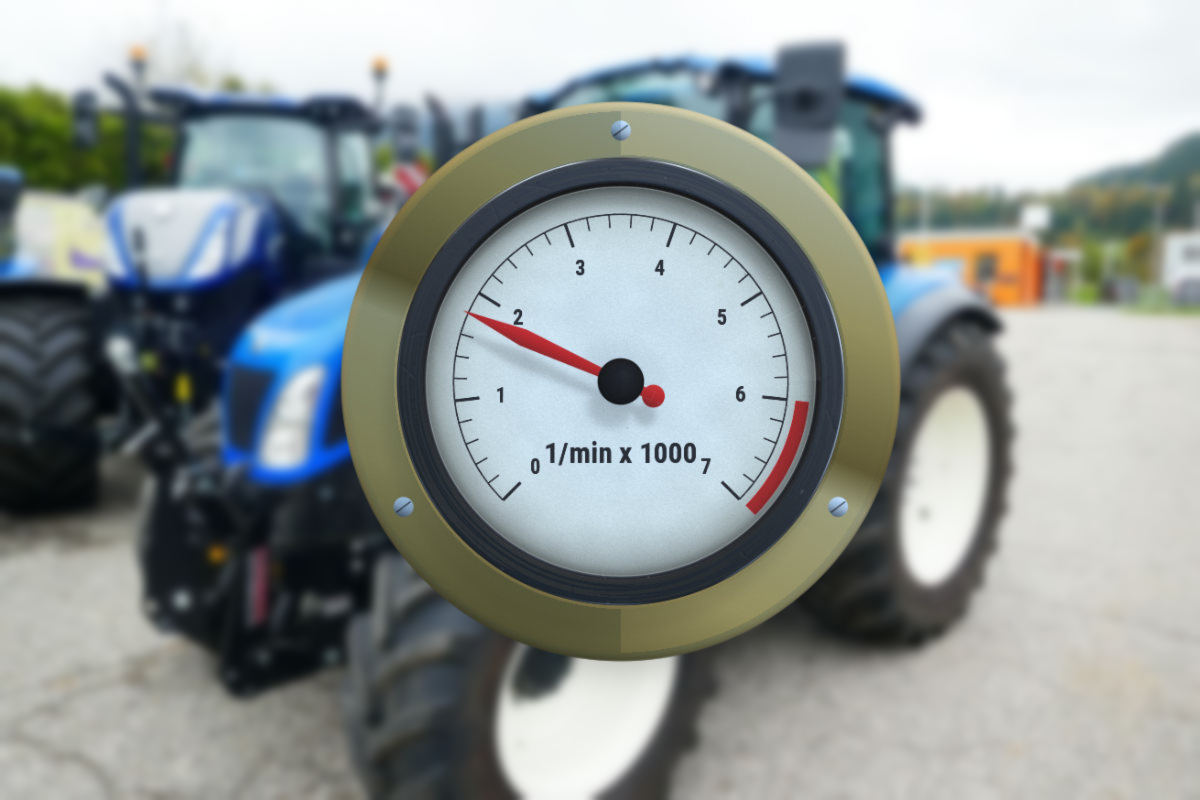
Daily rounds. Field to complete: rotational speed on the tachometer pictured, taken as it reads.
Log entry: 1800 rpm
